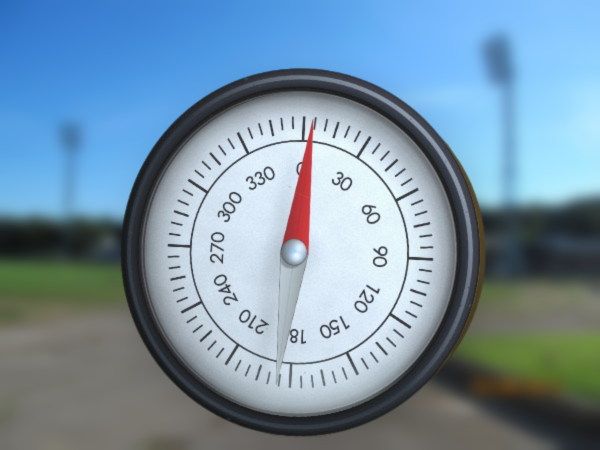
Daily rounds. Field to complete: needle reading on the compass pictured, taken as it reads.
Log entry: 5 °
